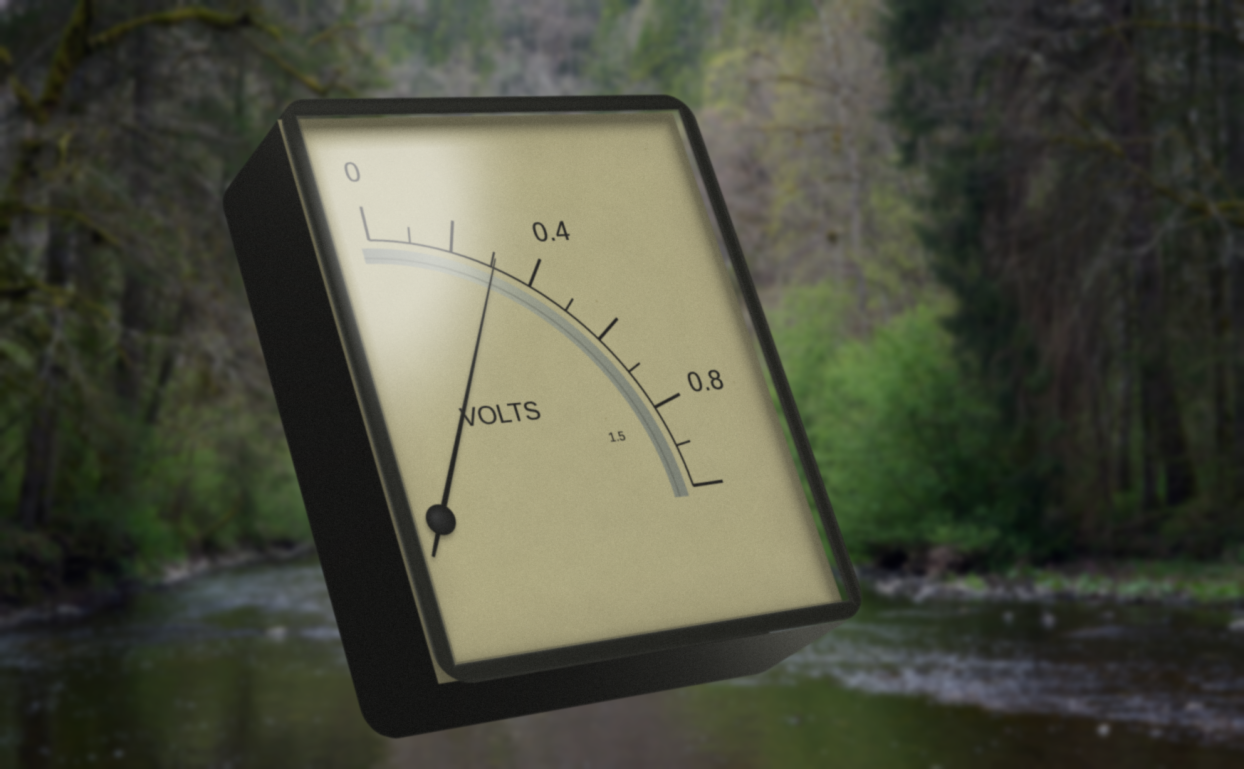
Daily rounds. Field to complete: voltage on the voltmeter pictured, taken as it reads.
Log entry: 0.3 V
